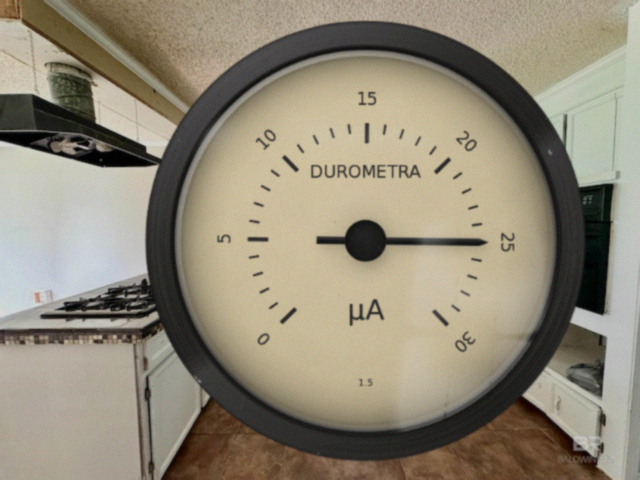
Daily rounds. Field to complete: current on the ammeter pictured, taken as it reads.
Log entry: 25 µA
